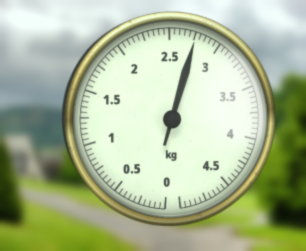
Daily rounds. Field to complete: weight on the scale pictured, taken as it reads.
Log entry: 2.75 kg
